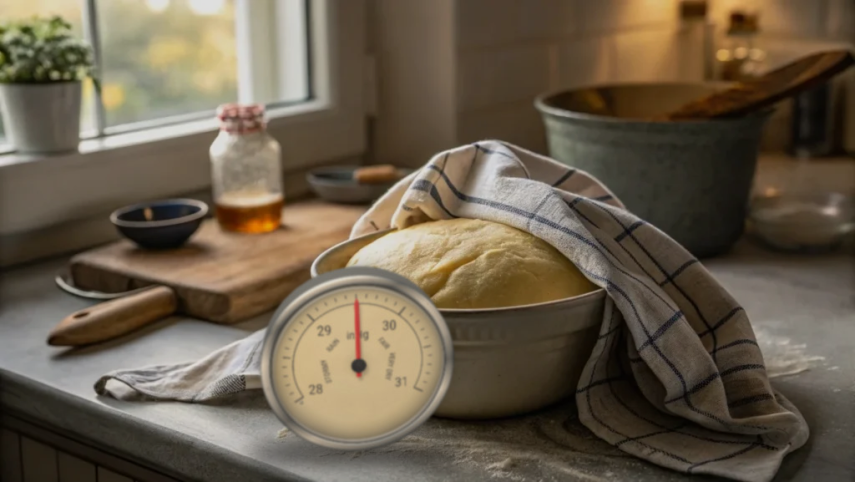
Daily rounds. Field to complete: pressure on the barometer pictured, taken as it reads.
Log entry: 29.5 inHg
